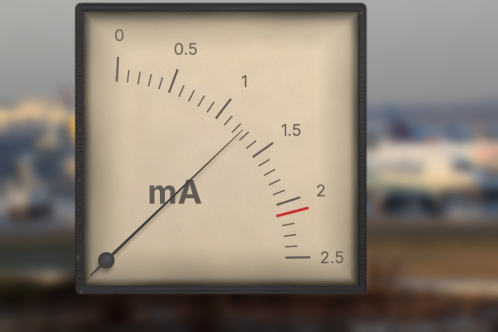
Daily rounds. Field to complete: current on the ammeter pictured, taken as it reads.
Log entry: 1.25 mA
